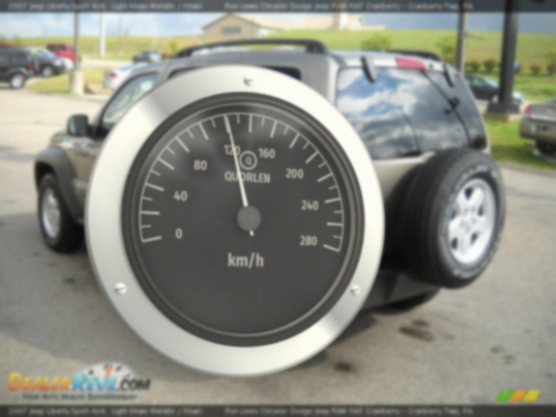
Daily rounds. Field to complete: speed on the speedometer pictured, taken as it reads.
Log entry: 120 km/h
